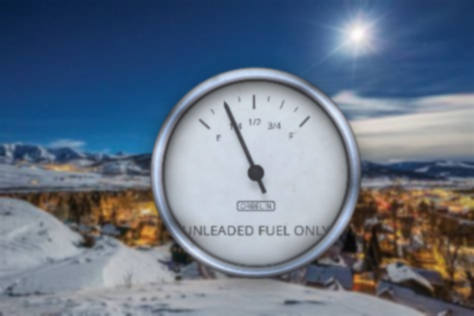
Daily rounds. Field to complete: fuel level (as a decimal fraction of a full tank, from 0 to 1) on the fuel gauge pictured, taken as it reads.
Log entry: 0.25
